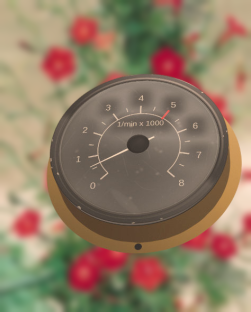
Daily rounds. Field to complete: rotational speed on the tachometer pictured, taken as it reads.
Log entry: 500 rpm
